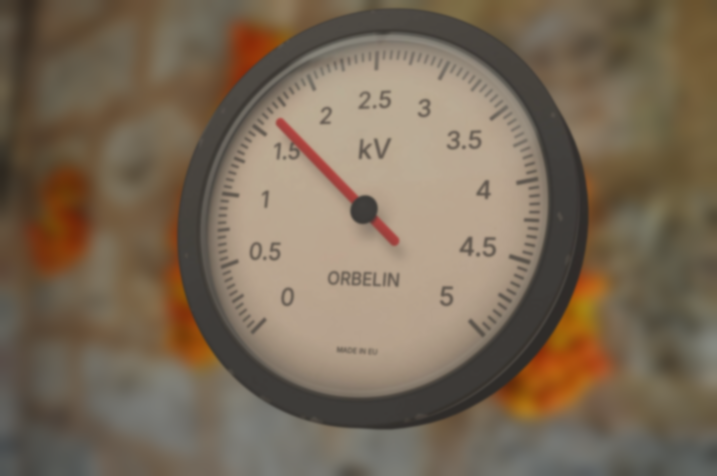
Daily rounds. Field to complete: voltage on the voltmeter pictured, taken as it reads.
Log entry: 1.65 kV
